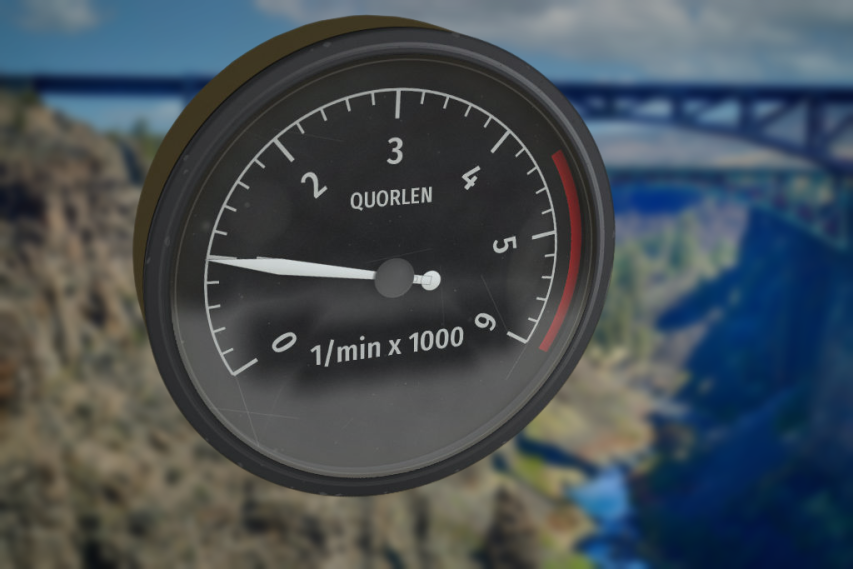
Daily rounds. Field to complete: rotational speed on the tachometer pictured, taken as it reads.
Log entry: 1000 rpm
